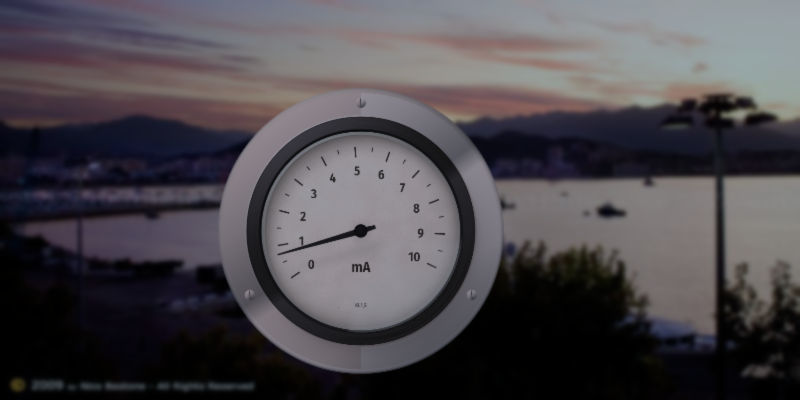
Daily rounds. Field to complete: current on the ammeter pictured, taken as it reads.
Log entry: 0.75 mA
